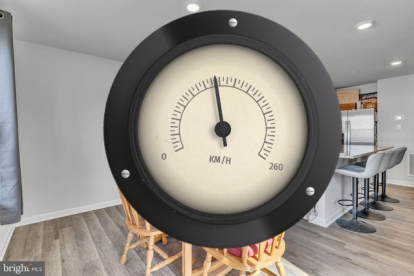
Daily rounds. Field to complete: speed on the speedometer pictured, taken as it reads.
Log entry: 115 km/h
